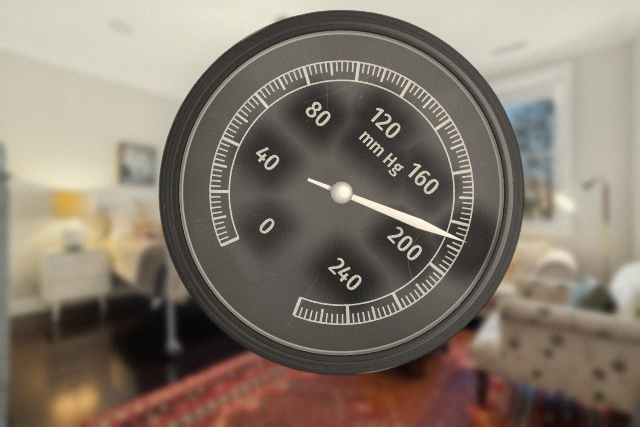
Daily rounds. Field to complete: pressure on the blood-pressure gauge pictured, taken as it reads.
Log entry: 186 mmHg
